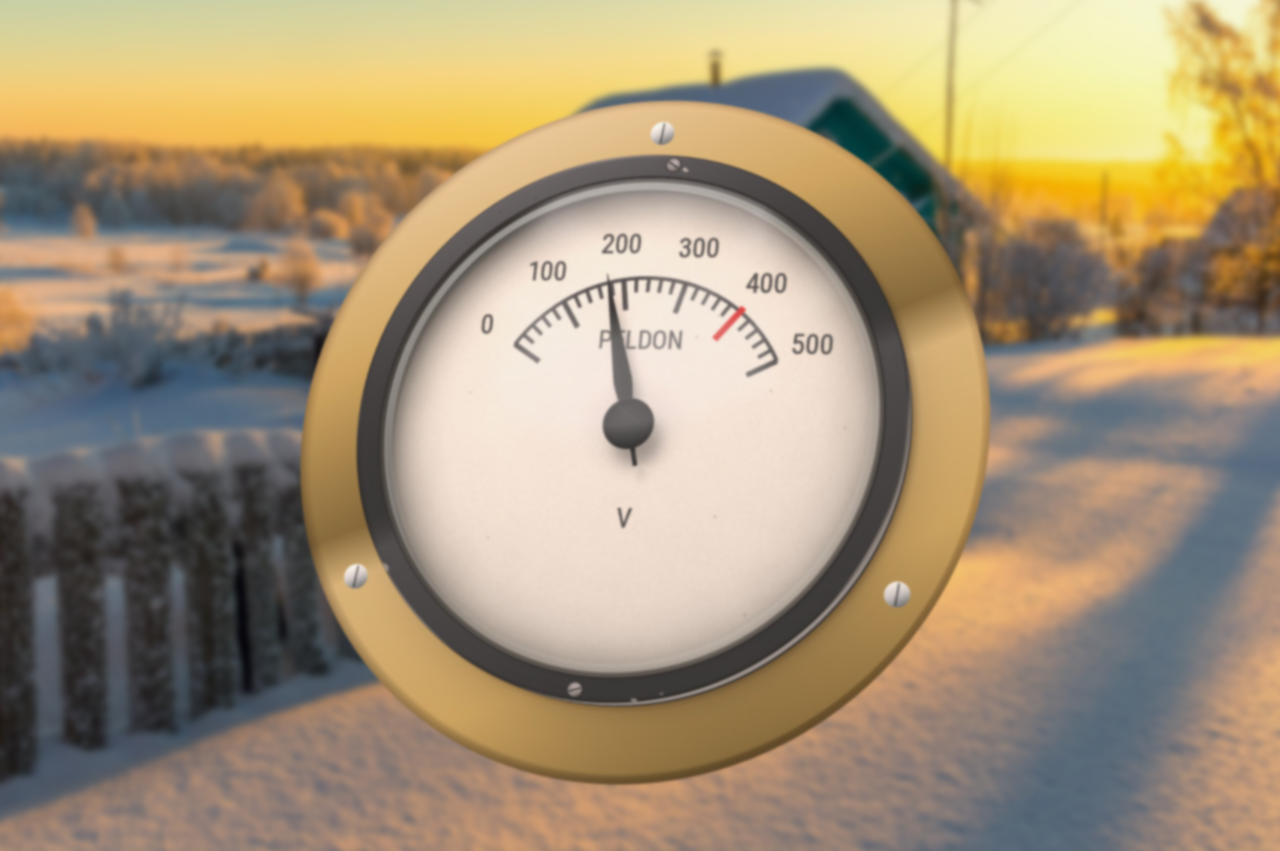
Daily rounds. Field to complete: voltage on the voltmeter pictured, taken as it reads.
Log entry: 180 V
